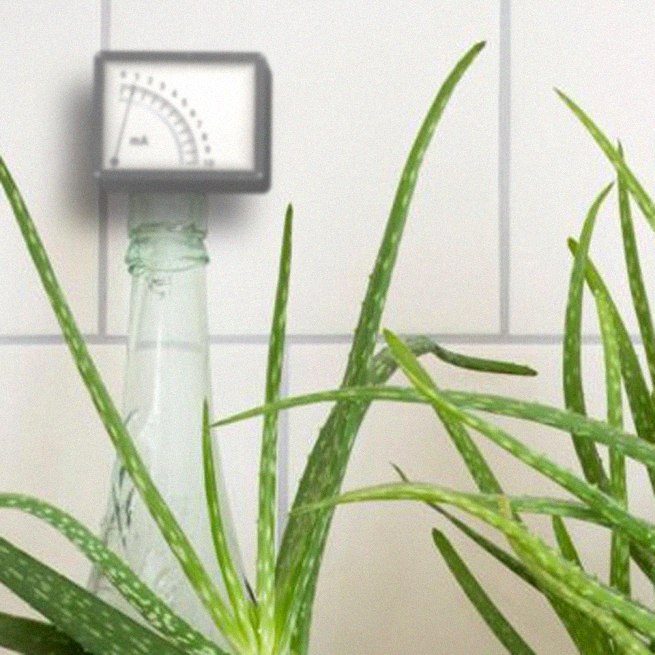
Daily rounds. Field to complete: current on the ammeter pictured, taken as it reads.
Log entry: 1 mA
